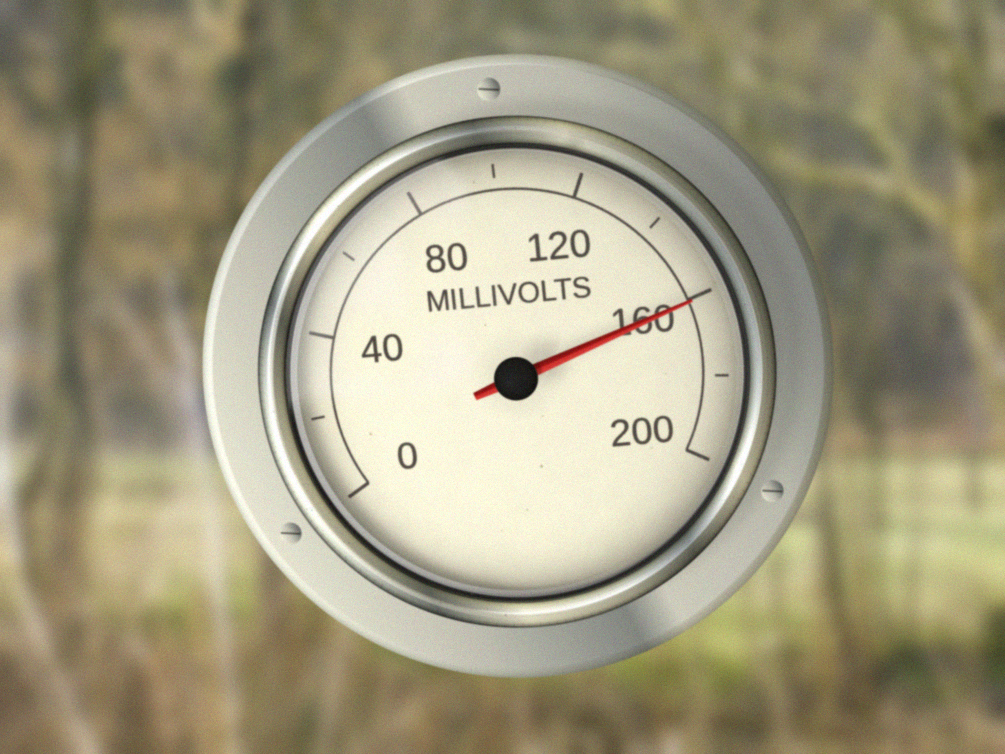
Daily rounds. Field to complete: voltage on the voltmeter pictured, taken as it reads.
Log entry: 160 mV
